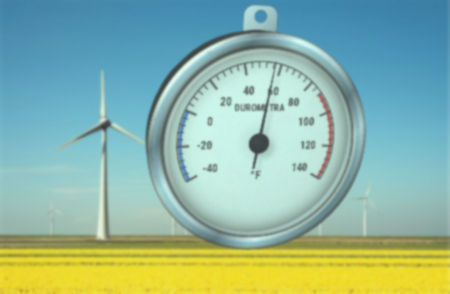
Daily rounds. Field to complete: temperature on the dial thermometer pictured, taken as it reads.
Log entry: 56 °F
